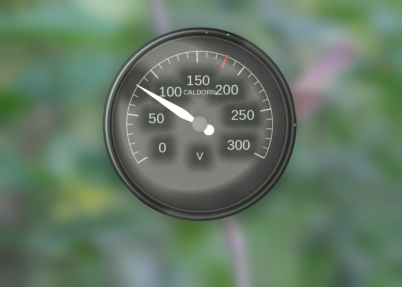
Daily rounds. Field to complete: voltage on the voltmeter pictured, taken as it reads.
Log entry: 80 V
